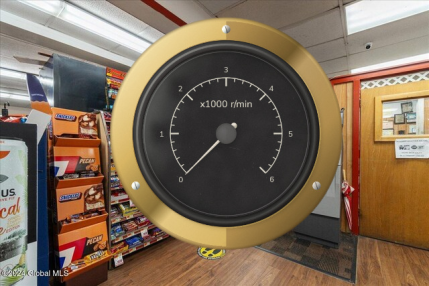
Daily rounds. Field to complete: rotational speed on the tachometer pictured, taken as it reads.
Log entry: 0 rpm
